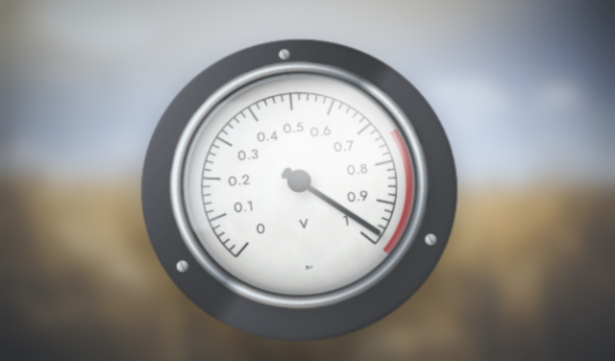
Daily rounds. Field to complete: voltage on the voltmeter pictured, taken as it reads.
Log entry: 0.98 V
